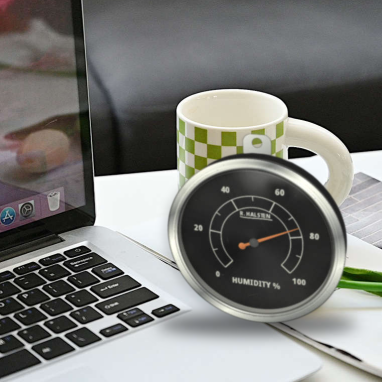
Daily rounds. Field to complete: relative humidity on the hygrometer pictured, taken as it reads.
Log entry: 75 %
